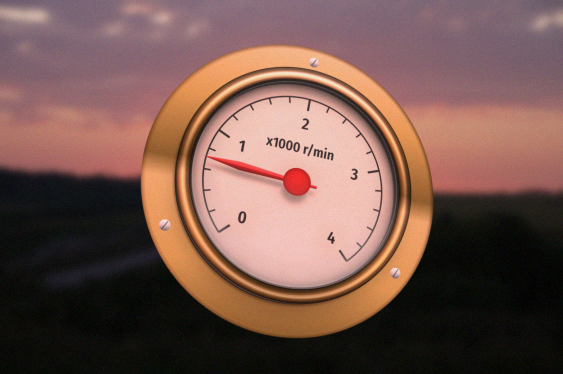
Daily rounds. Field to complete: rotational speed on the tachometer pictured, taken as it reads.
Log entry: 700 rpm
